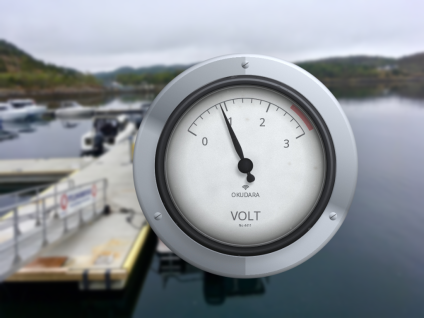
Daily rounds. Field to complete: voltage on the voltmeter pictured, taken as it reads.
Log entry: 0.9 V
